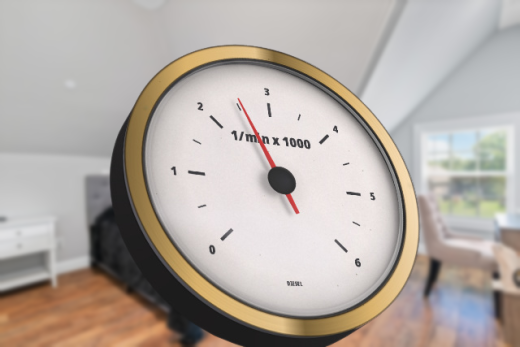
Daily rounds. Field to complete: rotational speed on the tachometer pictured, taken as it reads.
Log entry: 2500 rpm
